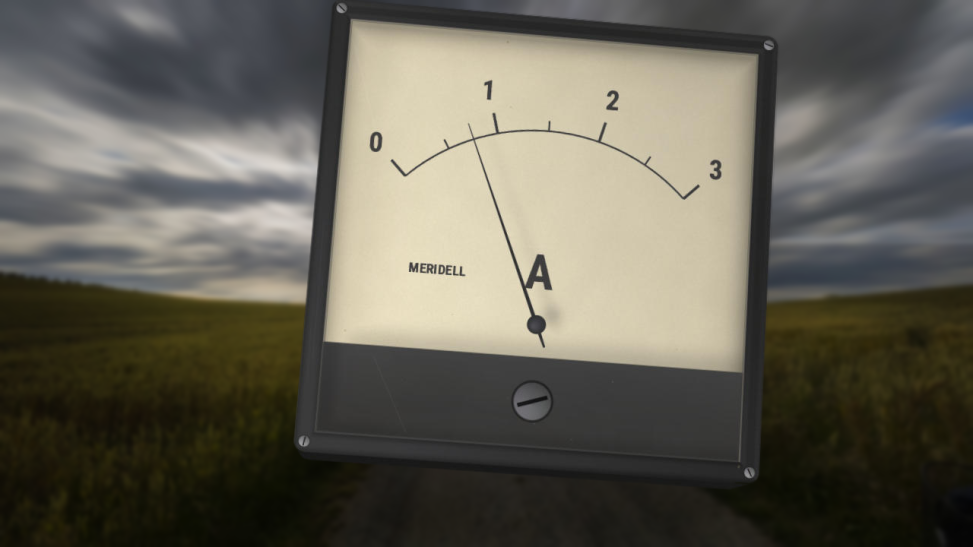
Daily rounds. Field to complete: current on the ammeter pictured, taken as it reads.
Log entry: 0.75 A
